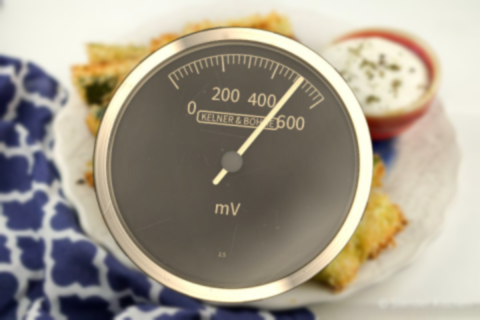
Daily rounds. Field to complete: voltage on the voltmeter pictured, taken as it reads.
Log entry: 500 mV
